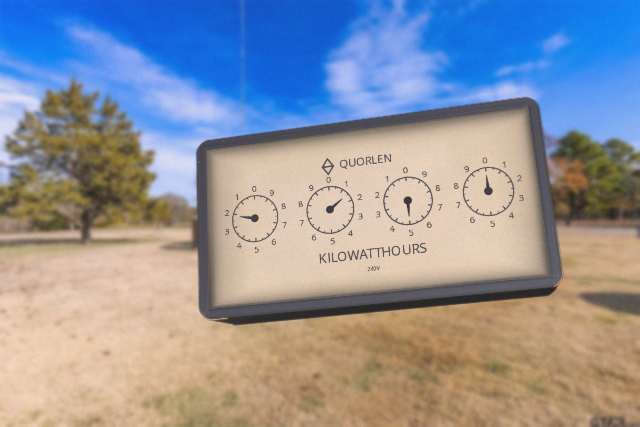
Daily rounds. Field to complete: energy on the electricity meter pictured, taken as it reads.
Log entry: 2150 kWh
